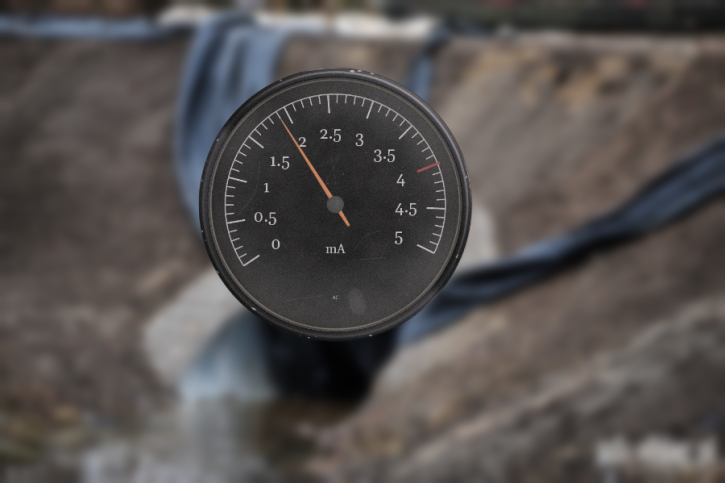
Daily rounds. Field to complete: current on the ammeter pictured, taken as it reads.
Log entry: 1.9 mA
